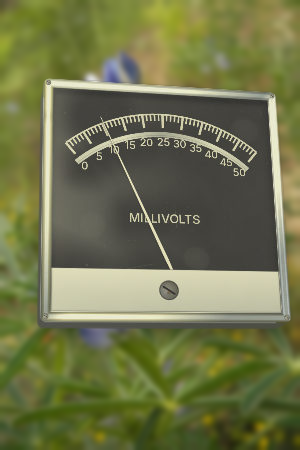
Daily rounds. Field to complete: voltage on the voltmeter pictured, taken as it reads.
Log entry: 10 mV
